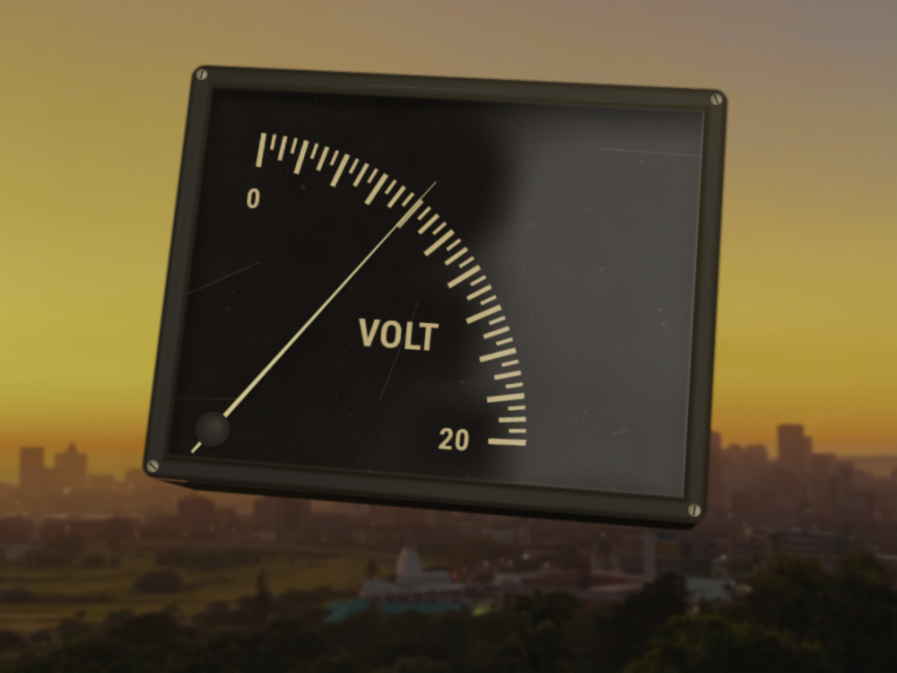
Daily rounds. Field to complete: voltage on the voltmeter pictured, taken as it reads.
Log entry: 8 V
